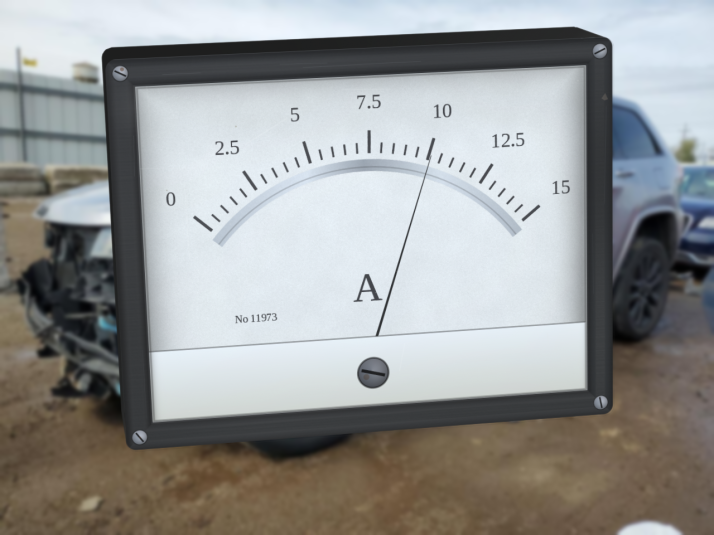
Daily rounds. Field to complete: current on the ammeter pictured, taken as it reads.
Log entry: 10 A
